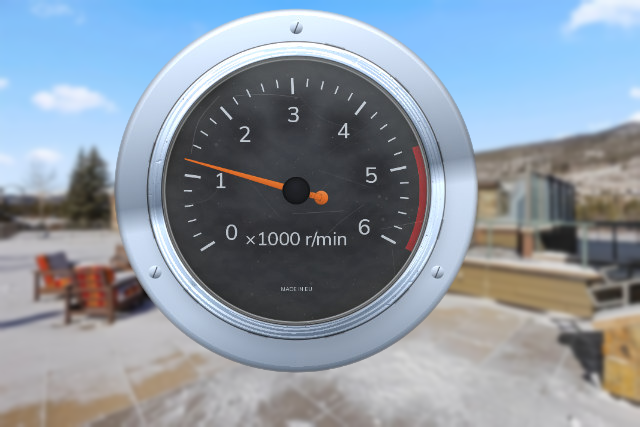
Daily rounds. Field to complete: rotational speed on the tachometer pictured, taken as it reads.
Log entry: 1200 rpm
